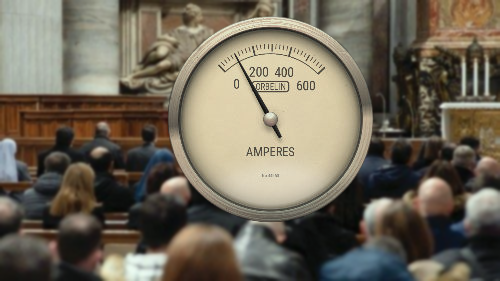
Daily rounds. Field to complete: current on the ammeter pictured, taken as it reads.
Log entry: 100 A
